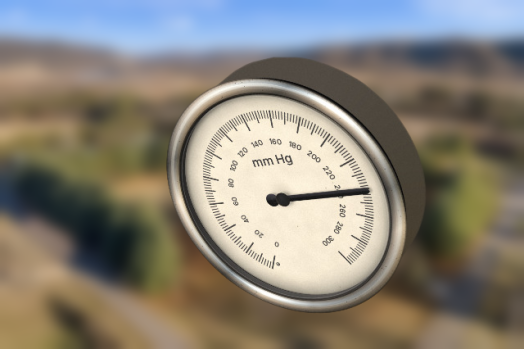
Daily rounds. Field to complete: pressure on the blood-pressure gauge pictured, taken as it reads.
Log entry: 240 mmHg
